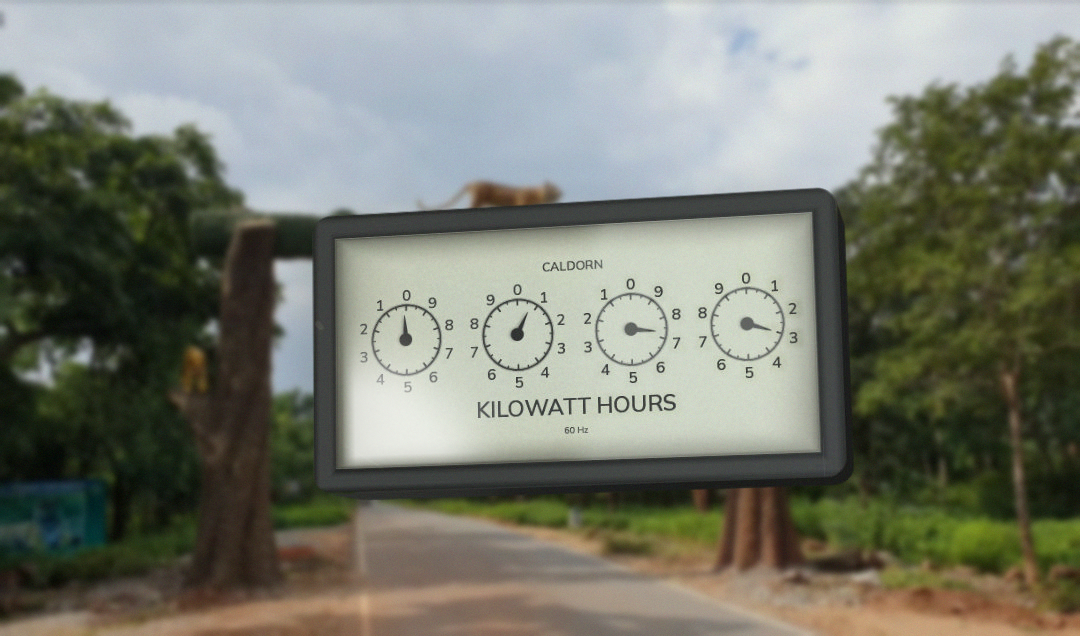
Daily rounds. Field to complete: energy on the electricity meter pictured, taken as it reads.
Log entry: 73 kWh
